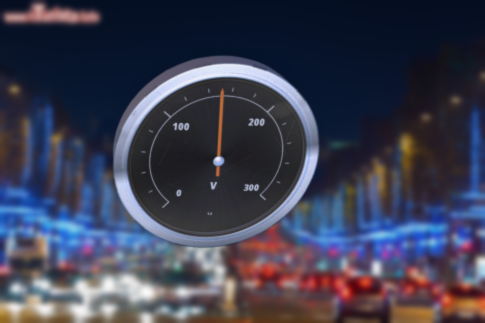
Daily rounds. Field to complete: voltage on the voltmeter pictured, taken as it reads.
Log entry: 150 V
